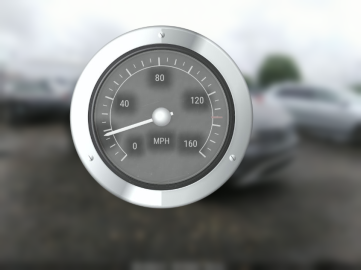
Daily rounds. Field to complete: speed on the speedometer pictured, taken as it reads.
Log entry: 17.5 mph
